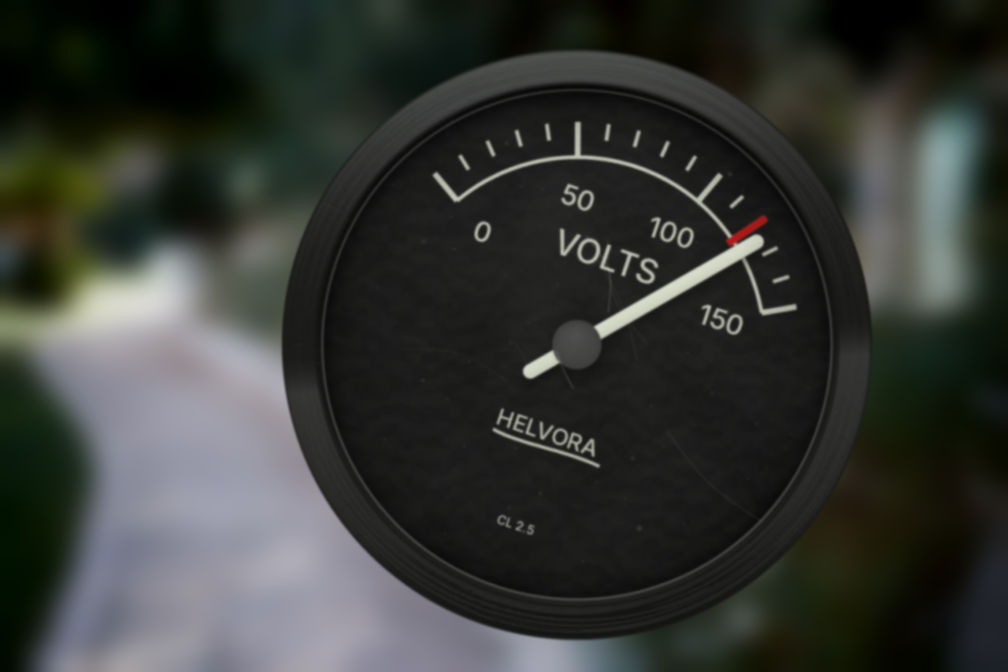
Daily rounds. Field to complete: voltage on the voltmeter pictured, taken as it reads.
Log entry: 125 V
